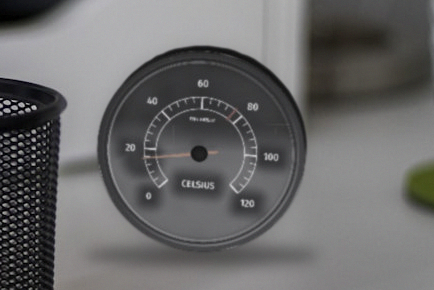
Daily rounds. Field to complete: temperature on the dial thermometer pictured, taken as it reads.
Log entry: 16 °C
